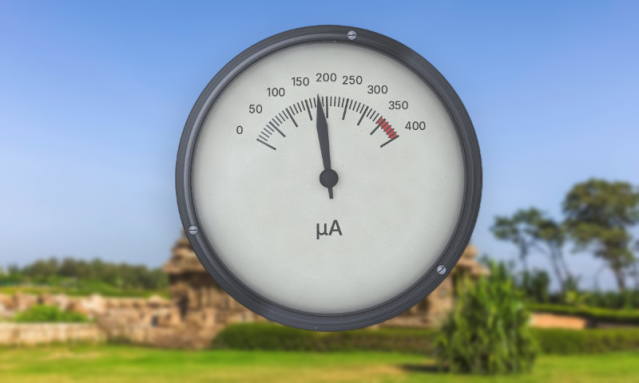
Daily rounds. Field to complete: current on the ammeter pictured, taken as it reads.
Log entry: 180 µA
